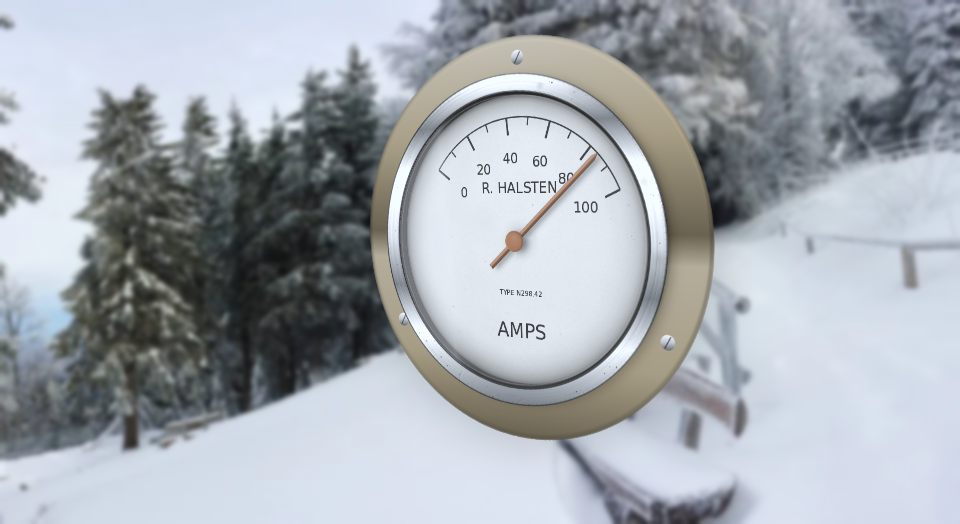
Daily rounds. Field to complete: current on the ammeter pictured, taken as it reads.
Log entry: 85 A
